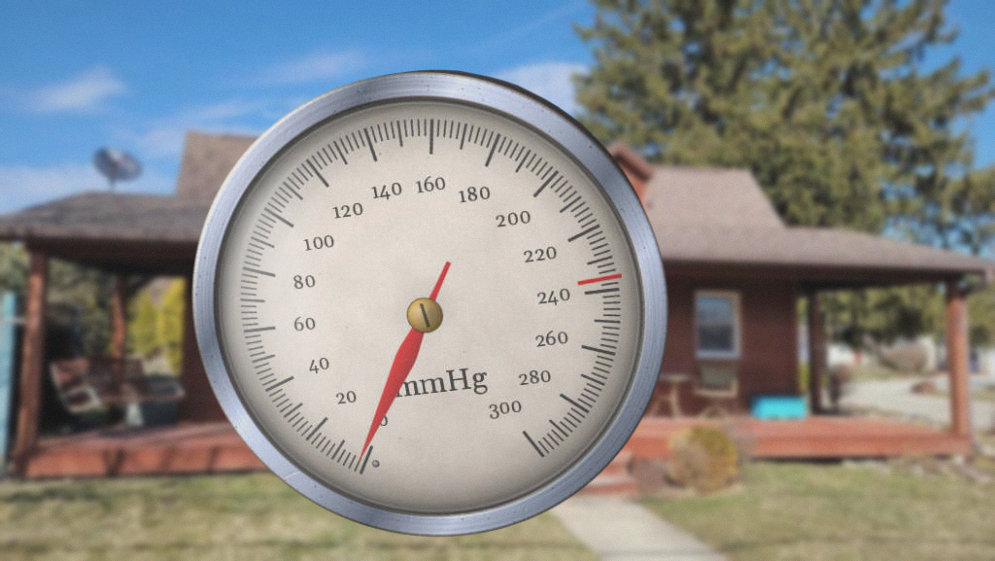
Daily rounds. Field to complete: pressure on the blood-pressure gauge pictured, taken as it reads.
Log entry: 2 mmHg
